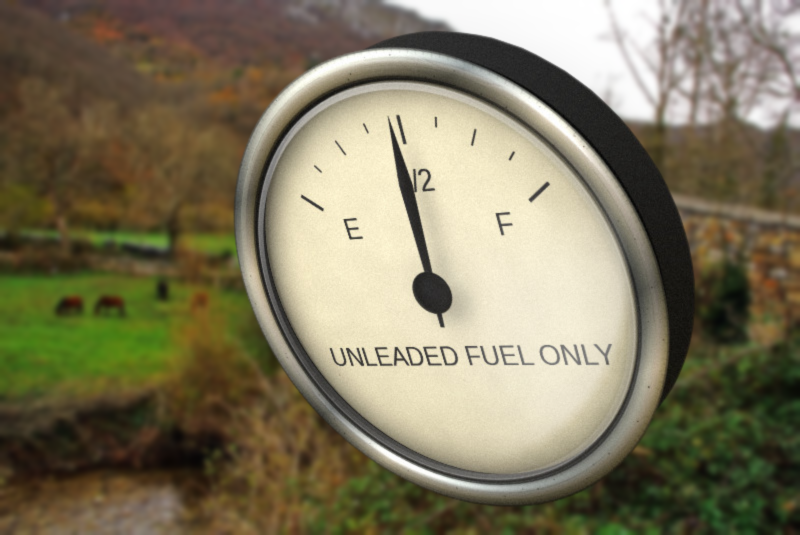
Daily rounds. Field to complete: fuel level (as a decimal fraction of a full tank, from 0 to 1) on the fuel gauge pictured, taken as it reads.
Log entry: 0.5
